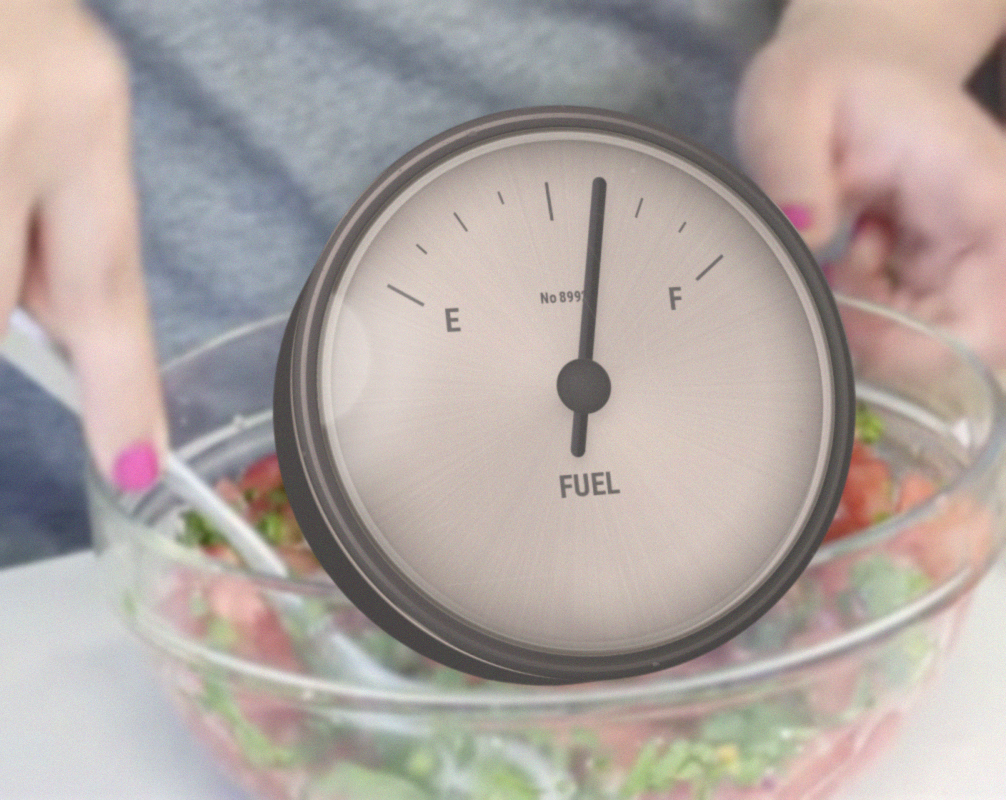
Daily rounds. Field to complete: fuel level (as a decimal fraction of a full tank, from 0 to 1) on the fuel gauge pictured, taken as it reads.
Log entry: 0.625
